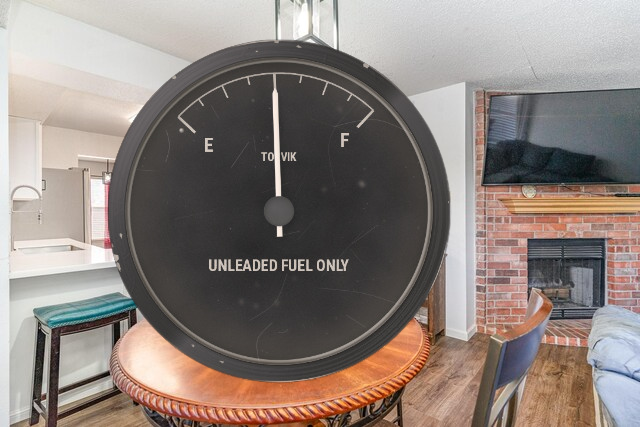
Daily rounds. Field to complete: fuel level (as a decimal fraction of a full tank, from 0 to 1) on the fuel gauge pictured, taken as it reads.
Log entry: 0.5
